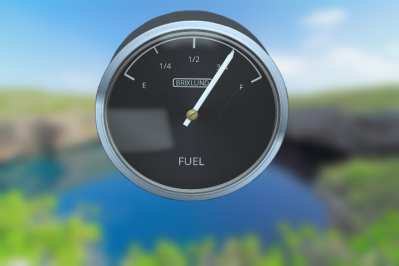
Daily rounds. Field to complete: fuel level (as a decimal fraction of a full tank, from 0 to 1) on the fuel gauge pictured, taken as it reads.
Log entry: 0.75
